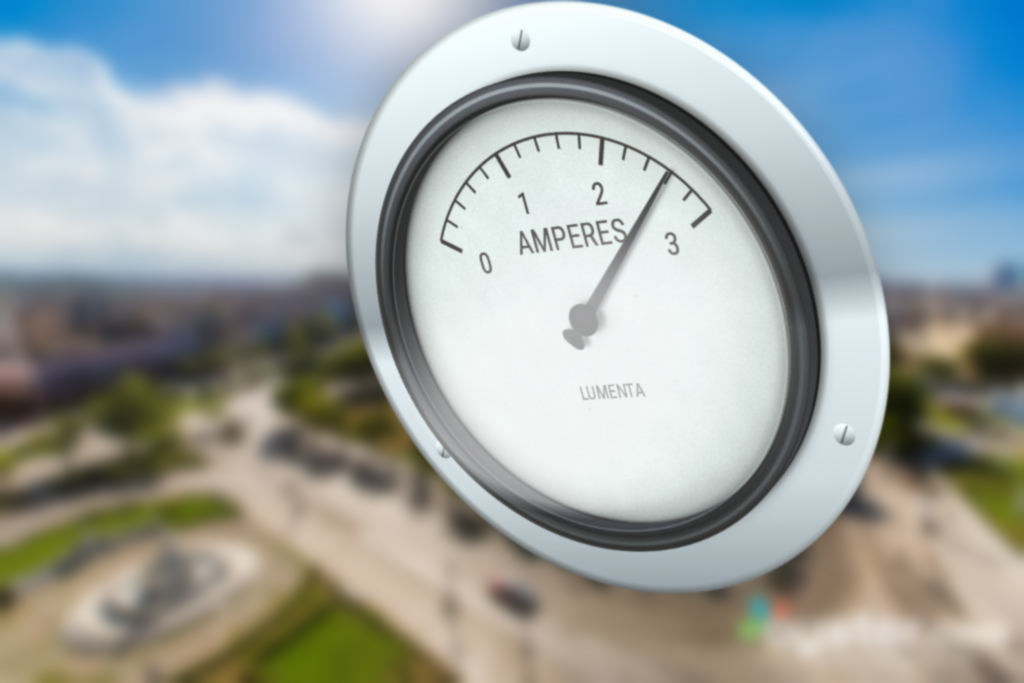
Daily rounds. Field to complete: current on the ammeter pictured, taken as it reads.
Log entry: 2.6 A
